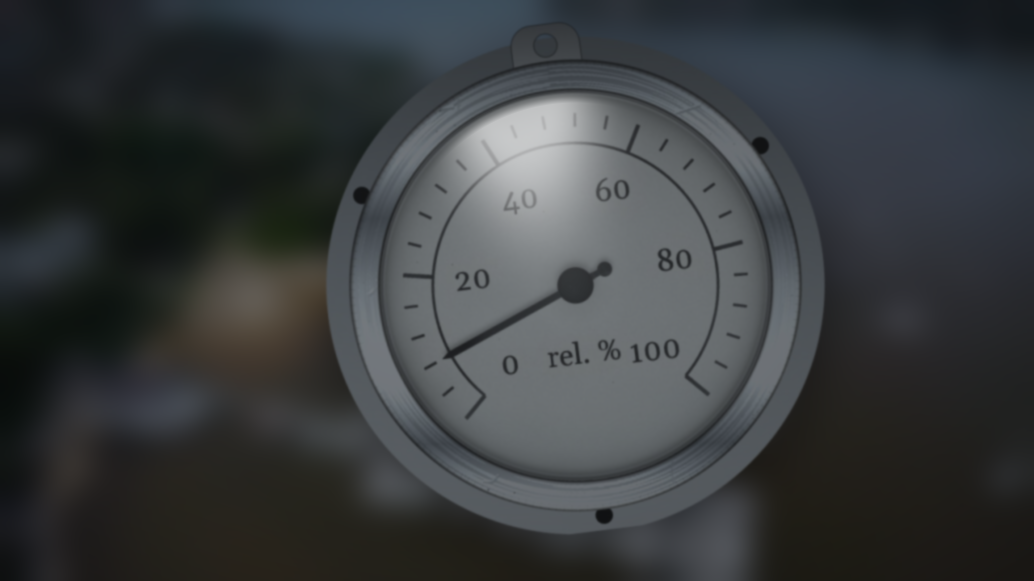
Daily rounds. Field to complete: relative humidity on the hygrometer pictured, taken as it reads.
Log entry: 8 %
